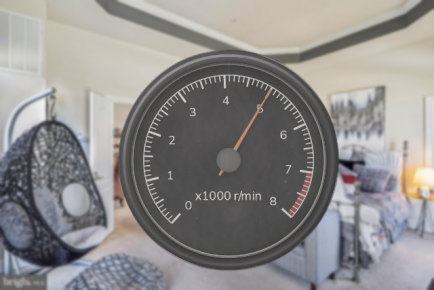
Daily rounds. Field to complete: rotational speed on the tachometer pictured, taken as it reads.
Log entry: 5000 rpm
